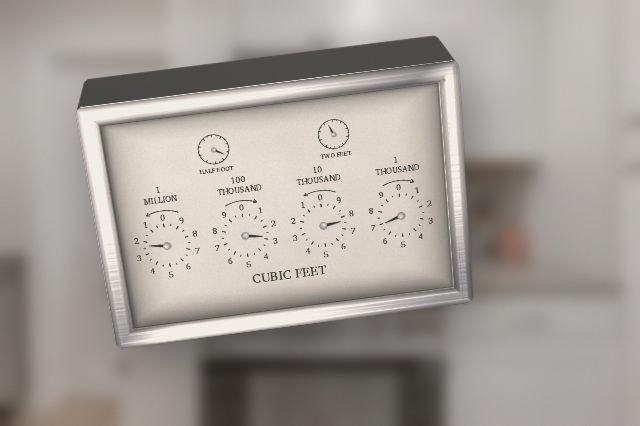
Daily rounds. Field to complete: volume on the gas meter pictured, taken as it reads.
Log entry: 227700 ft³
